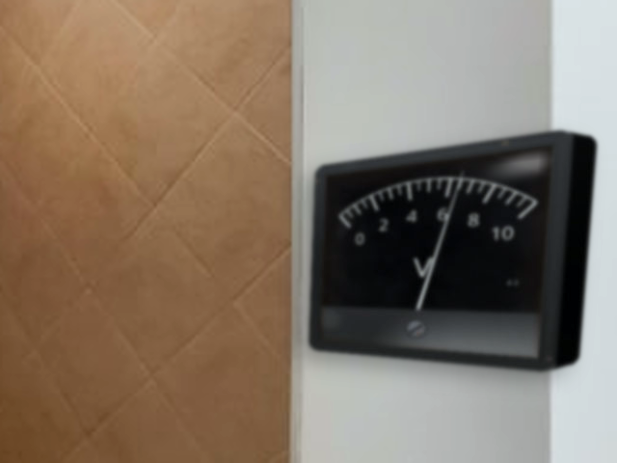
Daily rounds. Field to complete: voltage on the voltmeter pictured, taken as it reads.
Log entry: 6.5 V
